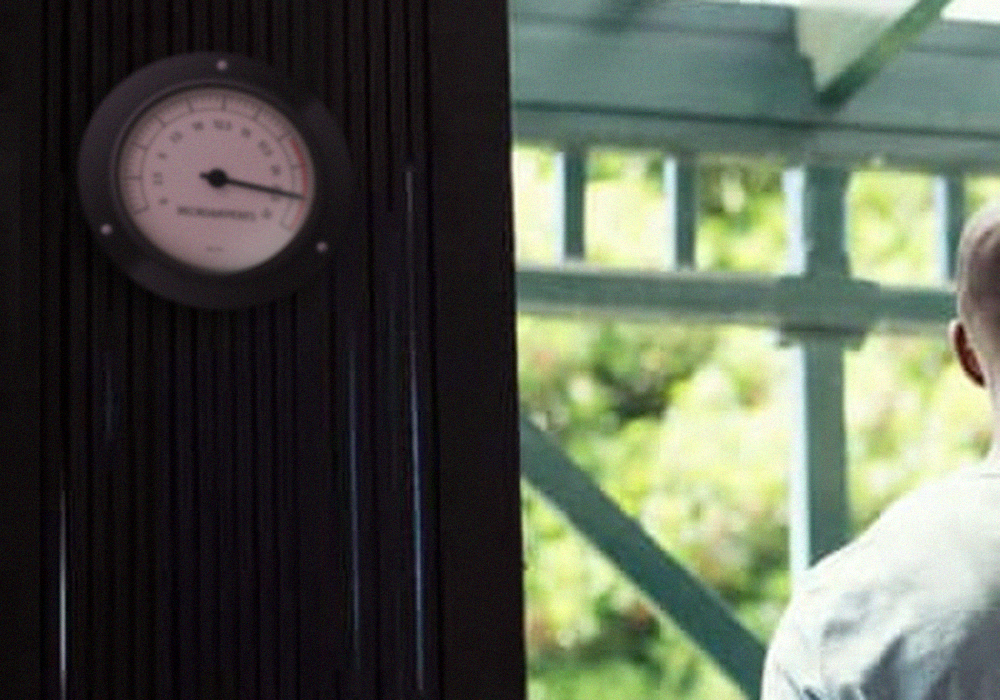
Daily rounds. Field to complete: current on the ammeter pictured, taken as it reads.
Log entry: 22.5 µA
